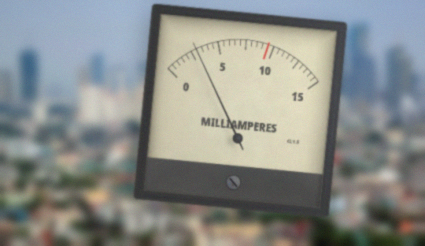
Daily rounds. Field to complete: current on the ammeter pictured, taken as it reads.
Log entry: 3 mA
